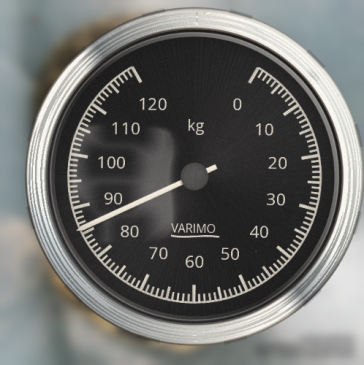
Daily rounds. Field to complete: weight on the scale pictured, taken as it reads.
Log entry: 86 kg
